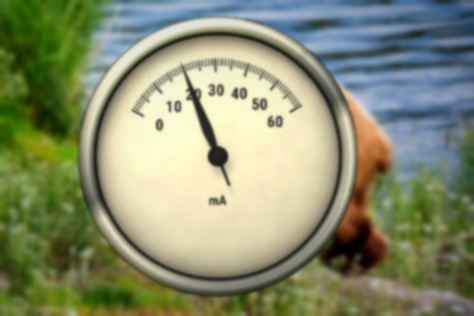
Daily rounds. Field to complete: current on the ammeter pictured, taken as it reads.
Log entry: 20 mA
